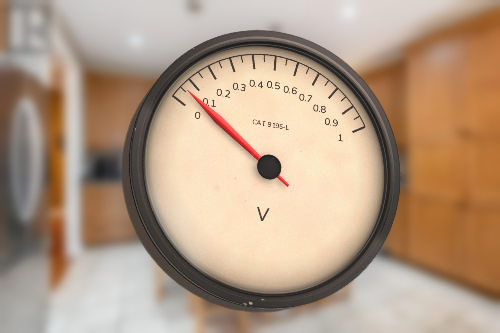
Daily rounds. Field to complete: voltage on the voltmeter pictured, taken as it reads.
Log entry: 0.05 V
